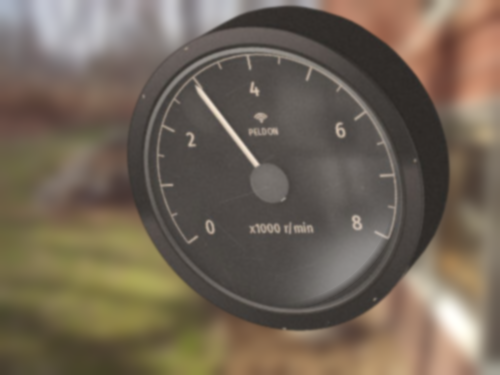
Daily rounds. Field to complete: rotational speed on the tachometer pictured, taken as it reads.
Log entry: 3000 rpm
